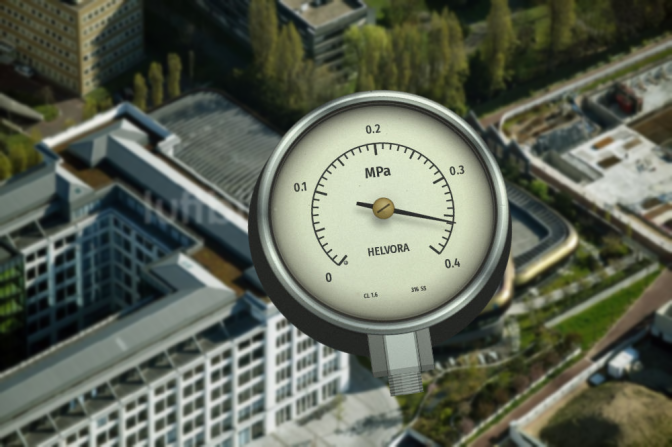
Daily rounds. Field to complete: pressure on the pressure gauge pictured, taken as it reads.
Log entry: 0.36 MPa
